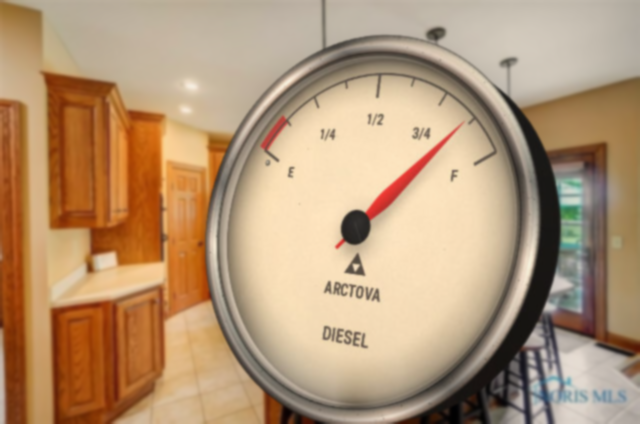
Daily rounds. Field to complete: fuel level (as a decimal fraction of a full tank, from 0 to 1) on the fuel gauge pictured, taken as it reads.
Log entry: 0.875
